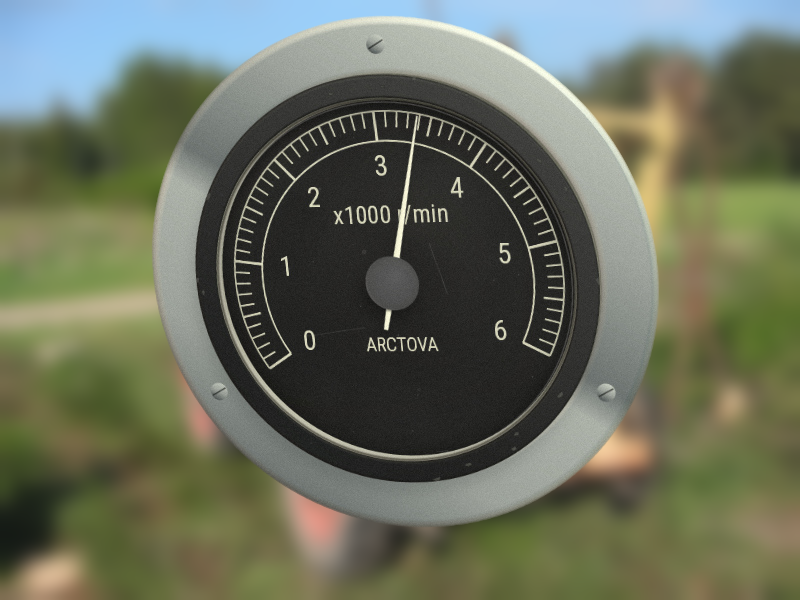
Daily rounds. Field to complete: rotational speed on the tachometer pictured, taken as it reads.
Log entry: 3400 rpm
